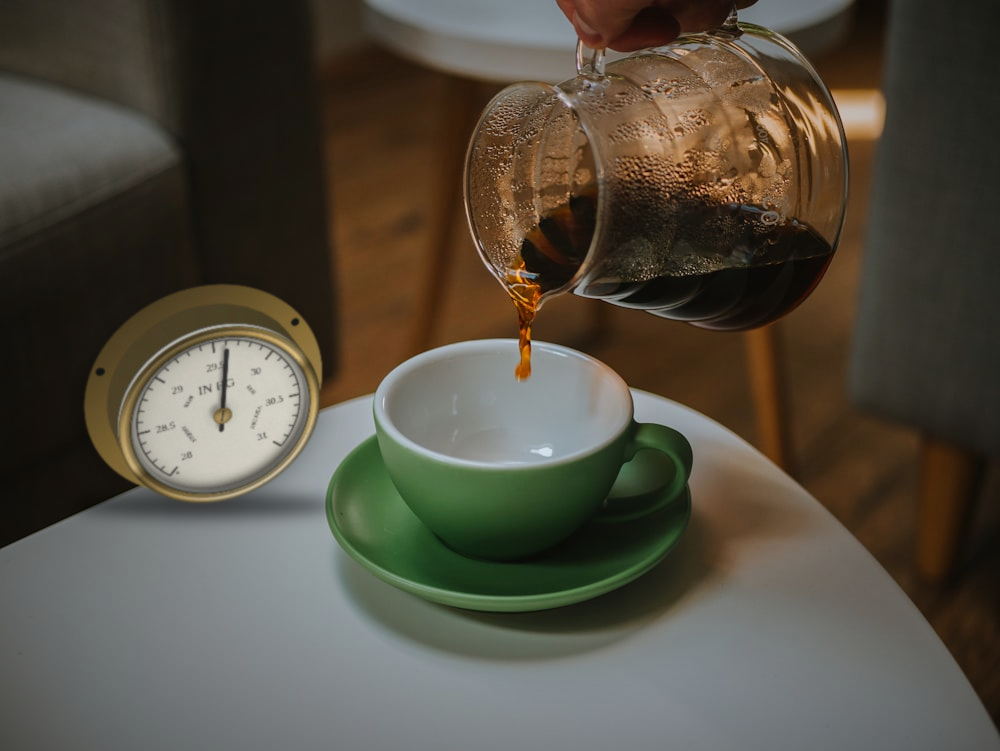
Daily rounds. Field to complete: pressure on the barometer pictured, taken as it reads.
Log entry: 29.6 inHg
